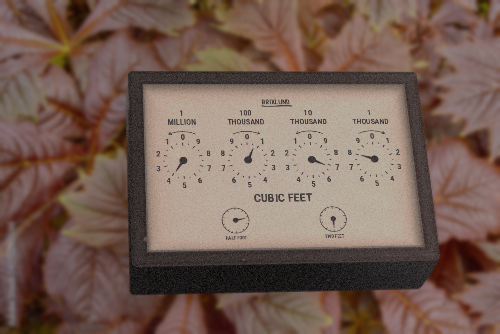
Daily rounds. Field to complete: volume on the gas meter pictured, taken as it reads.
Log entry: 406800 ft³
